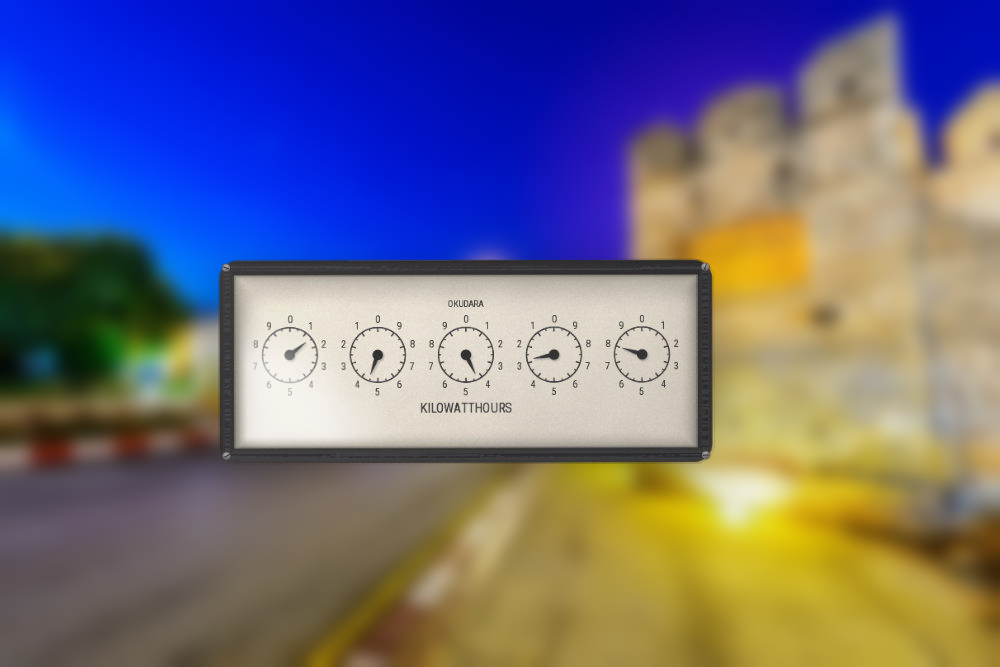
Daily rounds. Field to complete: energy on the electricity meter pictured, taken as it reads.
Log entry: 14428 kWh
